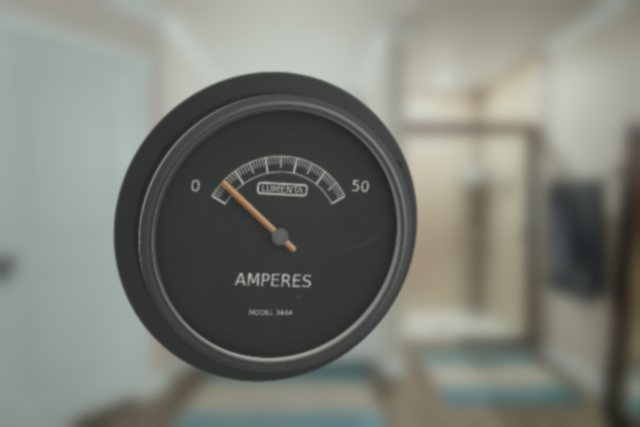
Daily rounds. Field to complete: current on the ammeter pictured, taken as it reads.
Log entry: 5 A
